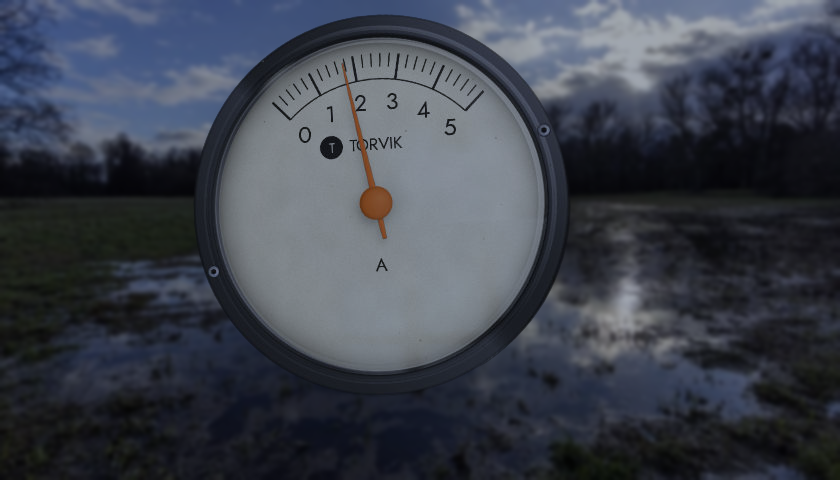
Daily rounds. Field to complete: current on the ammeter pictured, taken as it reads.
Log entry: 1.8 A
